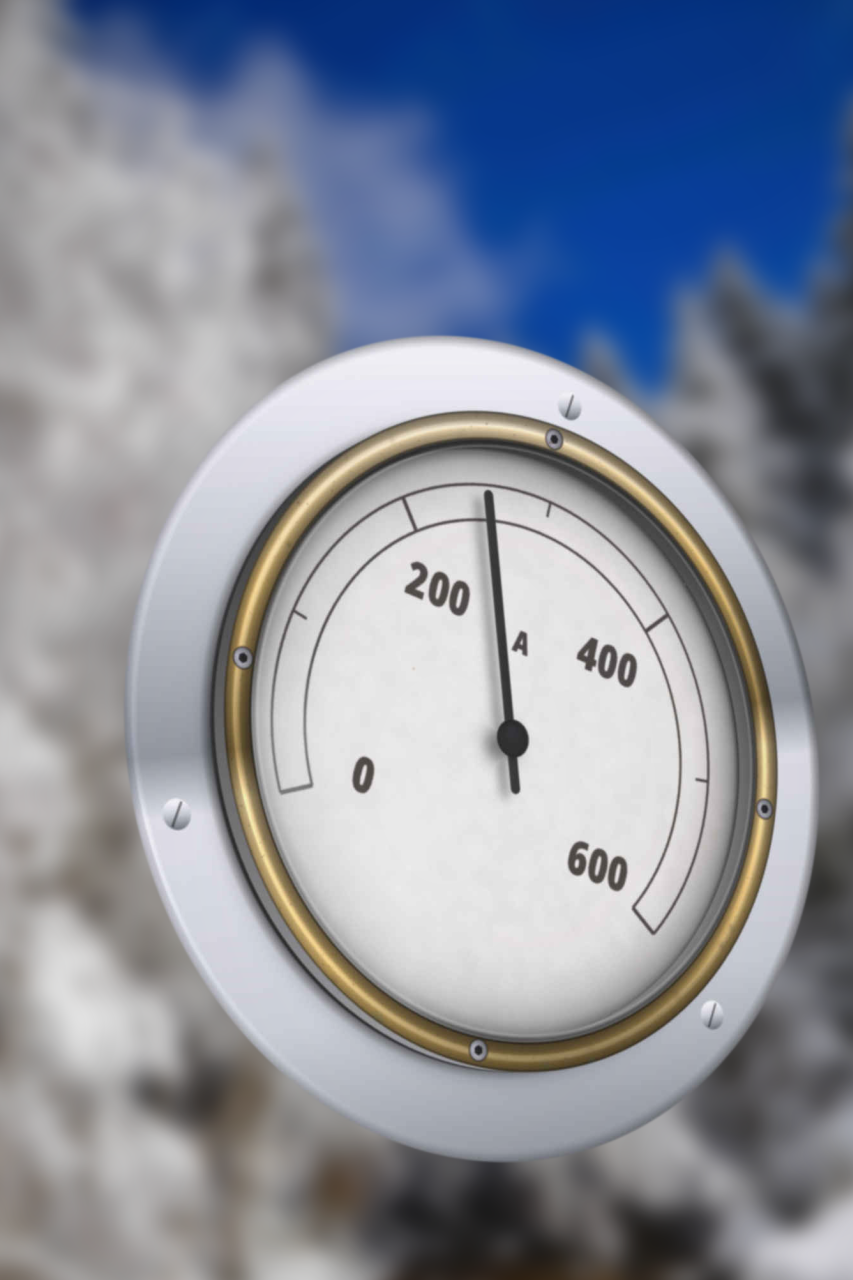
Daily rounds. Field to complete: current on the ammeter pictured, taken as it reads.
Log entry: 250 A
